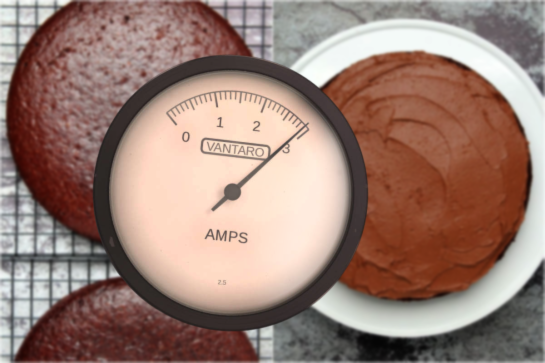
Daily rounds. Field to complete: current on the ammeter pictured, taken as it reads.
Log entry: 2.9 A
